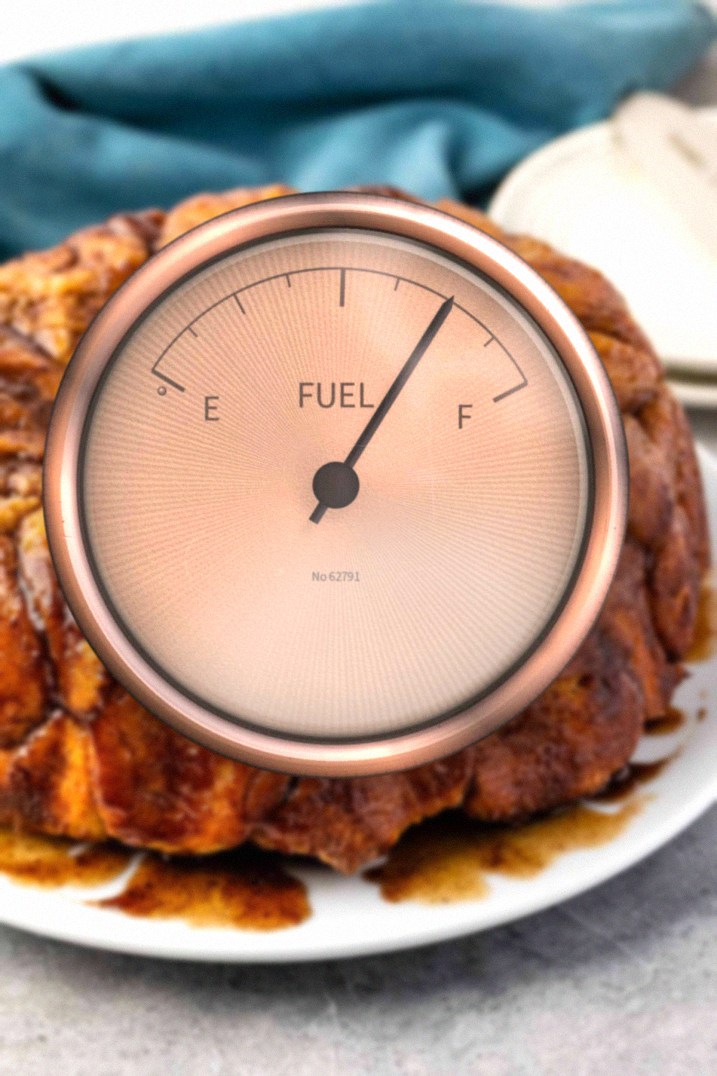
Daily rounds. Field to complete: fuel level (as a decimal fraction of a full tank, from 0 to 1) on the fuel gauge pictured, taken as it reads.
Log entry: 0.75
